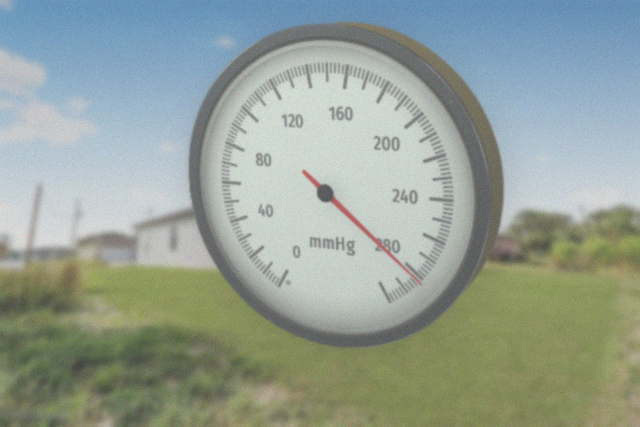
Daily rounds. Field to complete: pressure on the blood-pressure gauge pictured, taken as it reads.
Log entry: 280 mmHg
